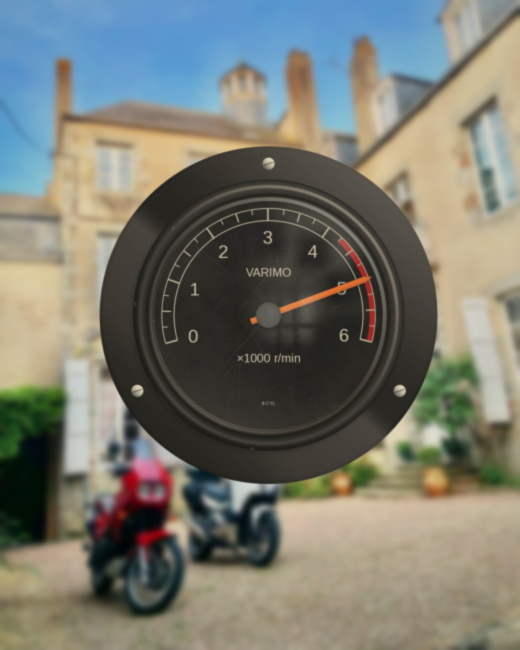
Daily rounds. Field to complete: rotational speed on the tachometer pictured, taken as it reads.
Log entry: 5000 rpm
